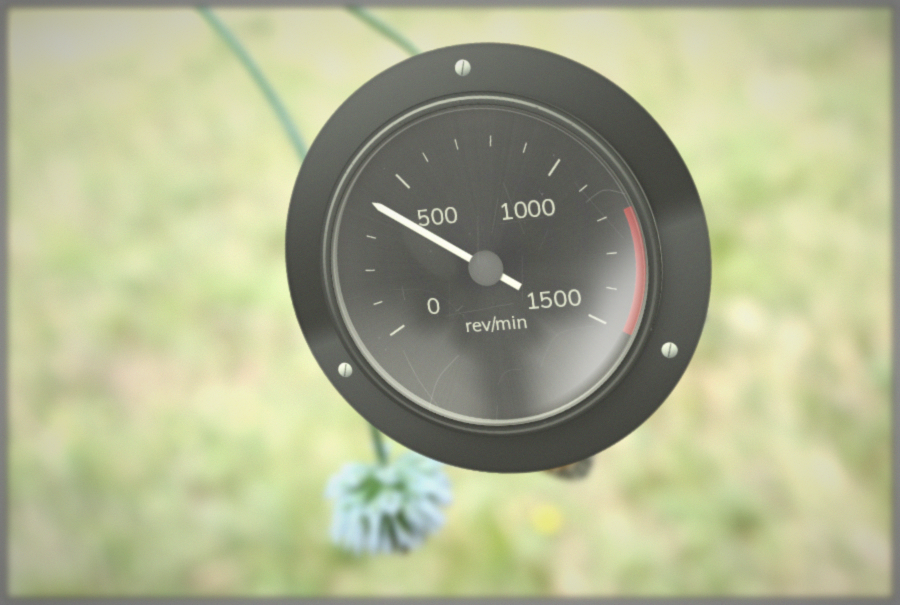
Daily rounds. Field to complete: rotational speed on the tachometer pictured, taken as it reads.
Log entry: 400 rpm
